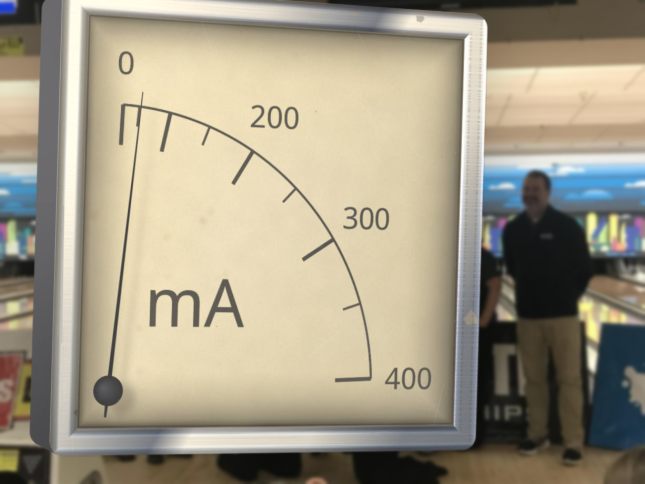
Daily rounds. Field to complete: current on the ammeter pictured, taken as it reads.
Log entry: 50 mA
